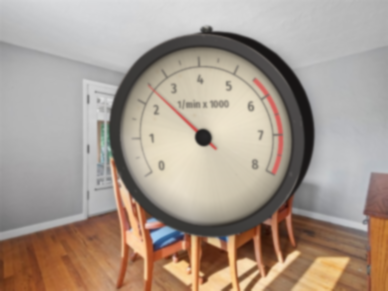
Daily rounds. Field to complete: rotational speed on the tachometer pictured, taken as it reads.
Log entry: 2500 rpm
